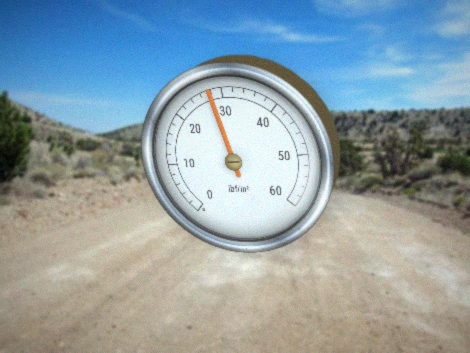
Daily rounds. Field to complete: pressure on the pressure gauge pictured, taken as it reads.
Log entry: 28 psi
